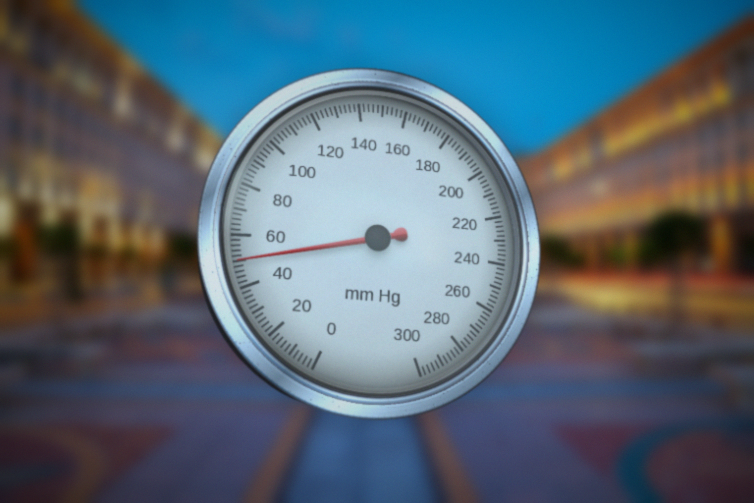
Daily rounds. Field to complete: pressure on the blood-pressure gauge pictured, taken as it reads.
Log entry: 50 mmHg
